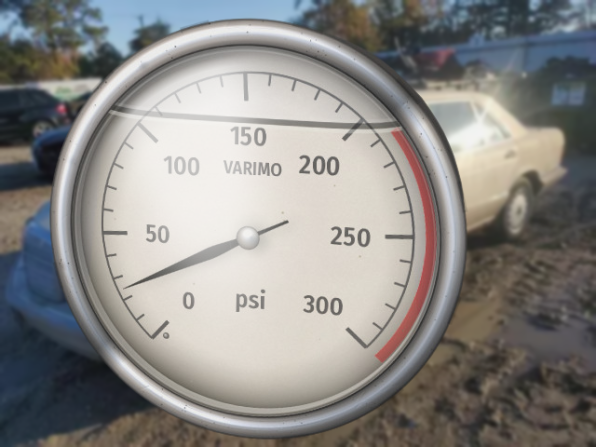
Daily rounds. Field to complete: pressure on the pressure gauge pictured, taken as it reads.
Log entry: 25 psi
